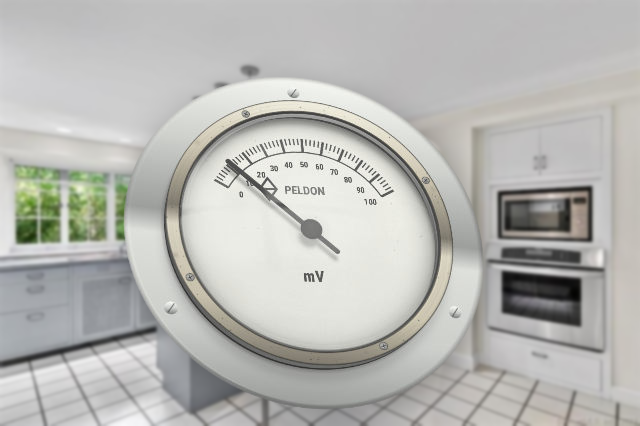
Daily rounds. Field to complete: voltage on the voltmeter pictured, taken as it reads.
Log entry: 10 mV
